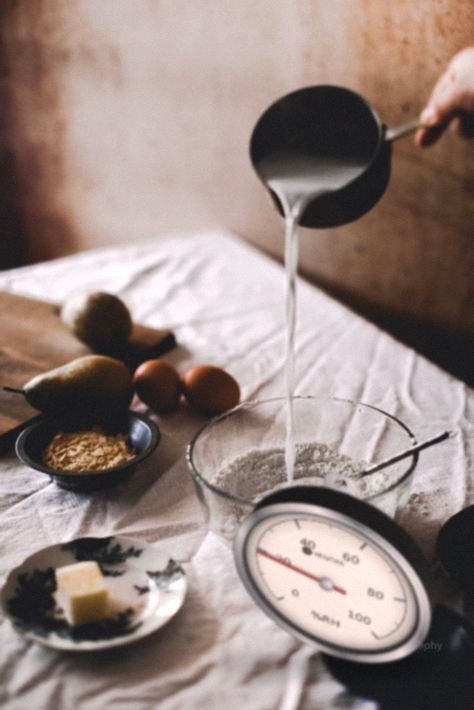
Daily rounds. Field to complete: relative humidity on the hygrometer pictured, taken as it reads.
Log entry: 20 %
